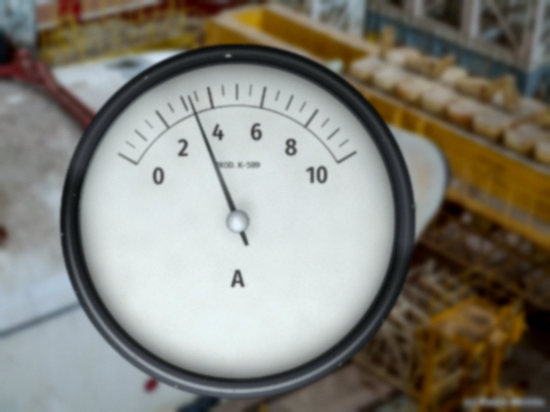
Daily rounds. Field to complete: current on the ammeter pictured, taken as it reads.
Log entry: 3.25 A
